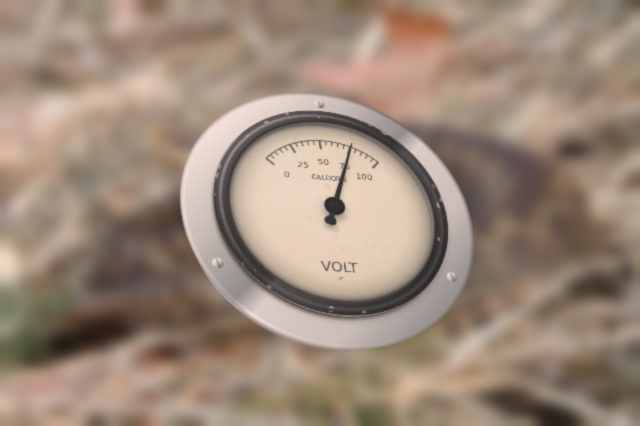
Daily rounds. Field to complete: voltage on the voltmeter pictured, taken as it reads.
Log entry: 75 V
